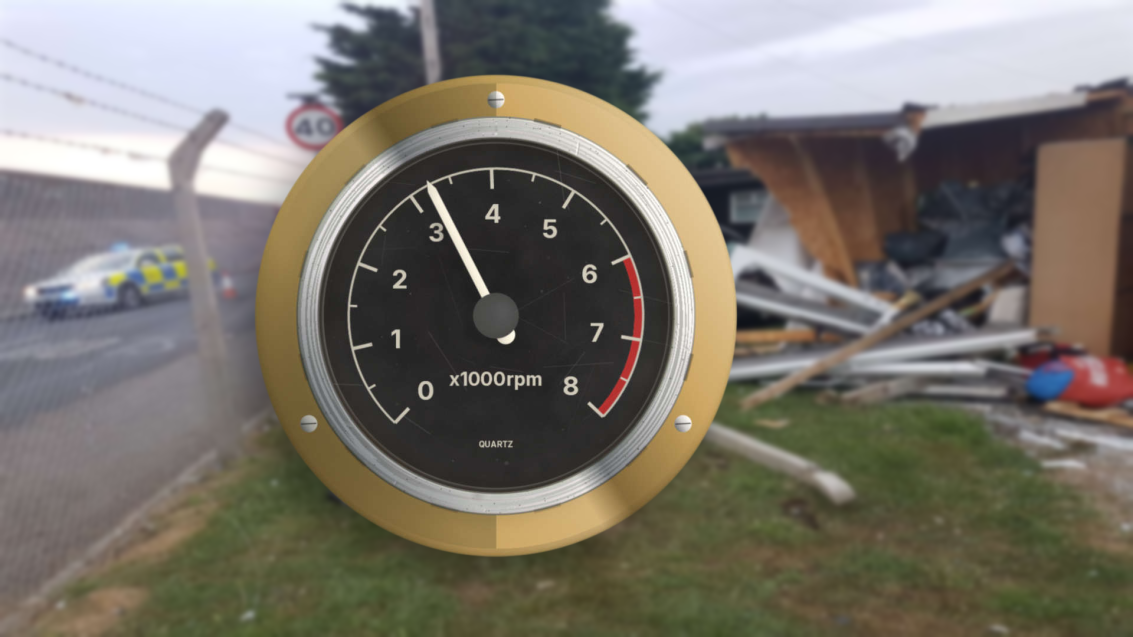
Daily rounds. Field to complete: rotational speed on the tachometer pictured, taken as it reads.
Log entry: 3250 rpm
